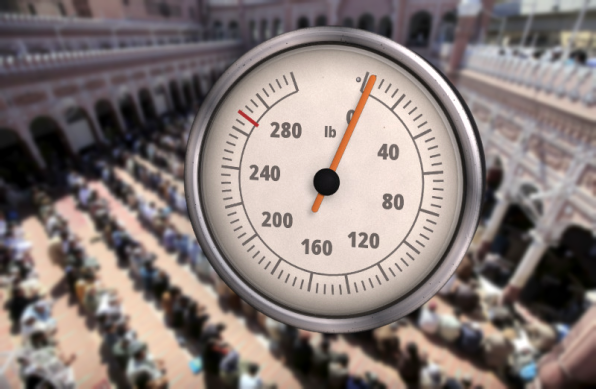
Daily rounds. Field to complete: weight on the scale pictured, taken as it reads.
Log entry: 4 lb
